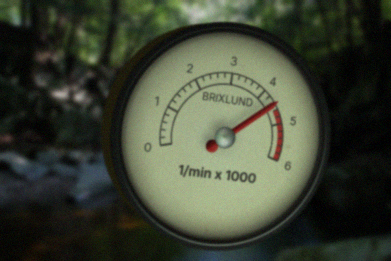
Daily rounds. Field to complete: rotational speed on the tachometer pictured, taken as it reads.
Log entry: 4400 rpm
